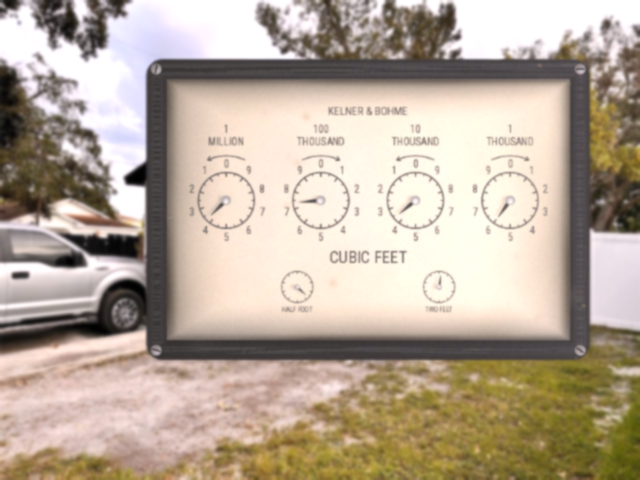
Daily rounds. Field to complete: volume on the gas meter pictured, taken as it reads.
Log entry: 373600 ft³
